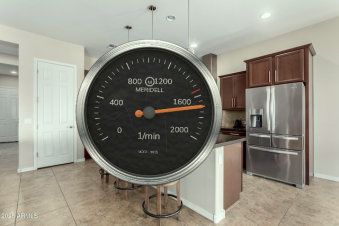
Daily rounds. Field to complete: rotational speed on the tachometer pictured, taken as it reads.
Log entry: 1700 rpm
